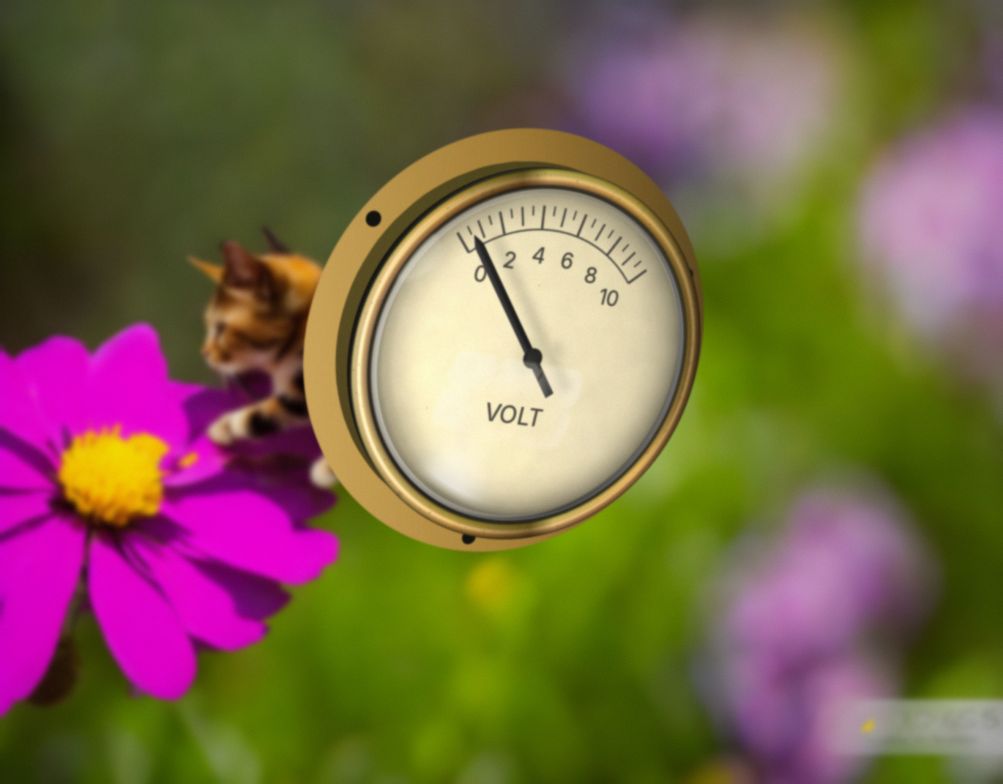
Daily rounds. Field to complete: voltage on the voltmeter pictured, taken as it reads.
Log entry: 0.5 V
